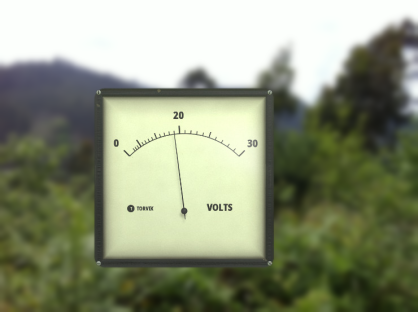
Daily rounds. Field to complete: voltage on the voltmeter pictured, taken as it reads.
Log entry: 19 V
